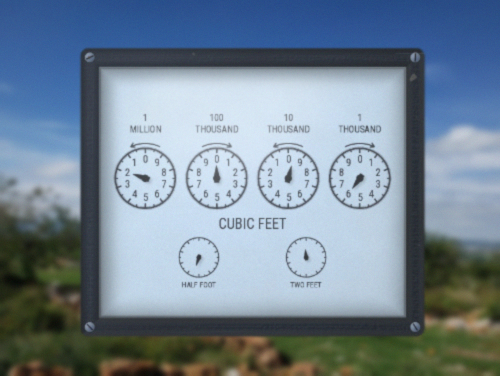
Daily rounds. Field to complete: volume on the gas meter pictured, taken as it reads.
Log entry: 199600 ft³
